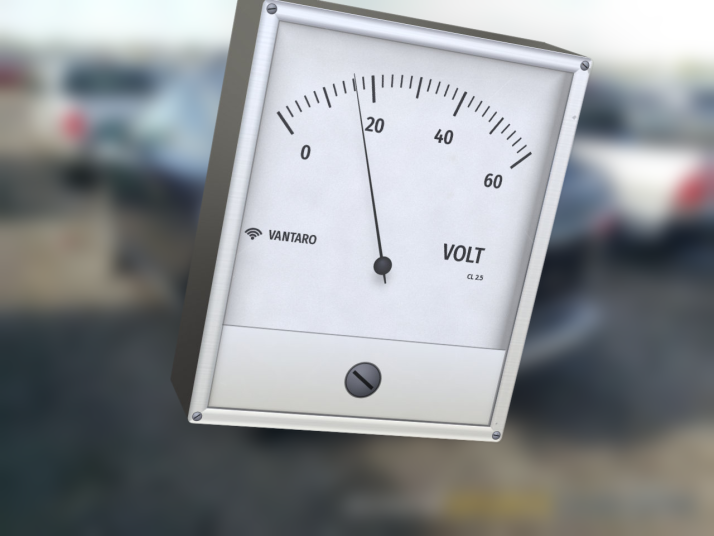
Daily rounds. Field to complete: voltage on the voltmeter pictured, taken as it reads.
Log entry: 16 V
